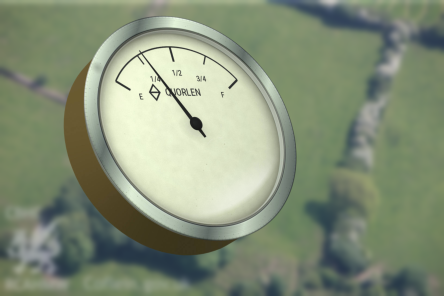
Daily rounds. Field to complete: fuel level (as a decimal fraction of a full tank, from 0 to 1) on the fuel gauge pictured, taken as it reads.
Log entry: 0.25
